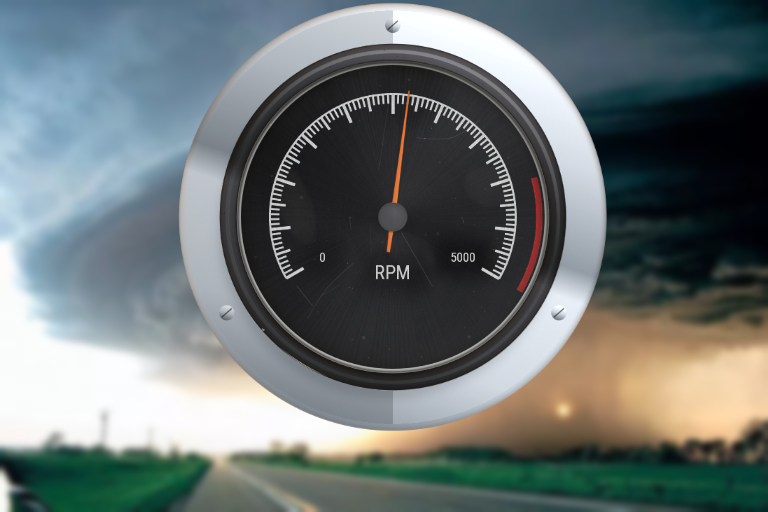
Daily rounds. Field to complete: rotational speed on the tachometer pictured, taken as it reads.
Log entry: 2650 rpm
